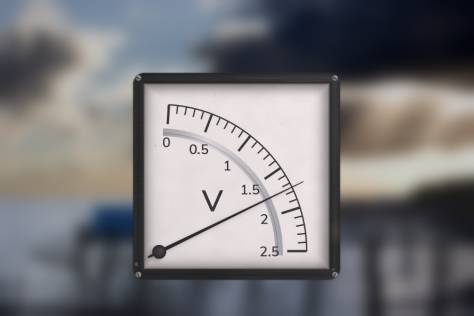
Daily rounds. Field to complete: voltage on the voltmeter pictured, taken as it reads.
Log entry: 1.75 V
